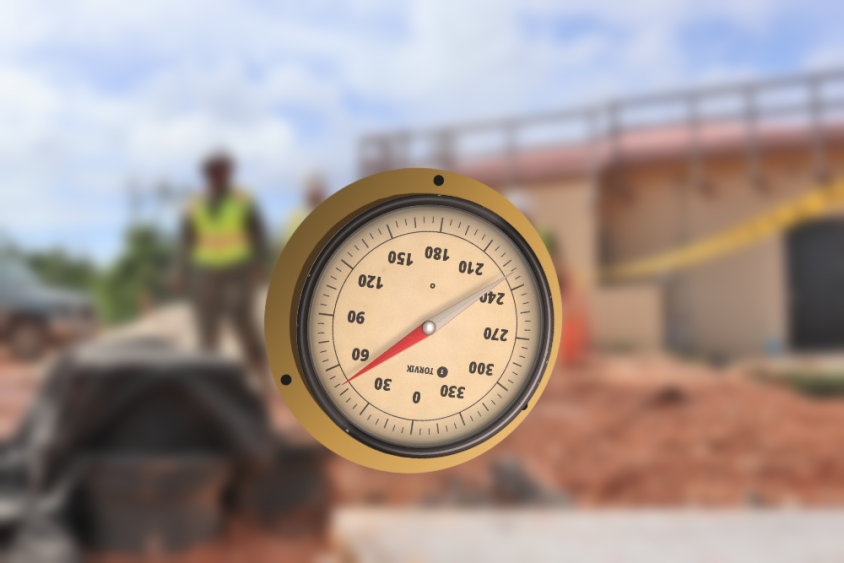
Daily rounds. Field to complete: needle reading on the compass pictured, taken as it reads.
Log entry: 50 °
